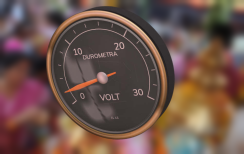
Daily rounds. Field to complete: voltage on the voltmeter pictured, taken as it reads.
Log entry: 2 V
